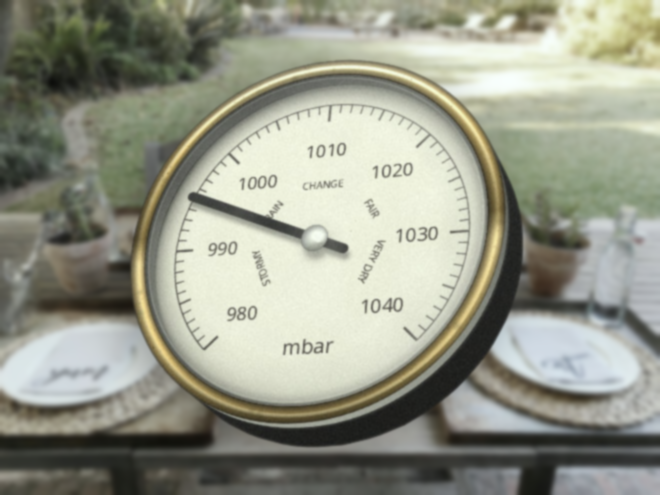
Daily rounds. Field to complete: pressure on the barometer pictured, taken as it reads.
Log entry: 995 mbar
